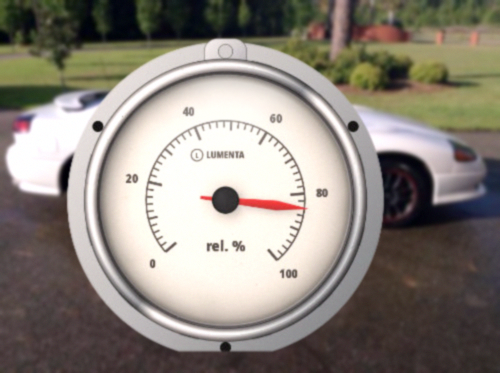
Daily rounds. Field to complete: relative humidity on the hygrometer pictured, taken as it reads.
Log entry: 84 %
